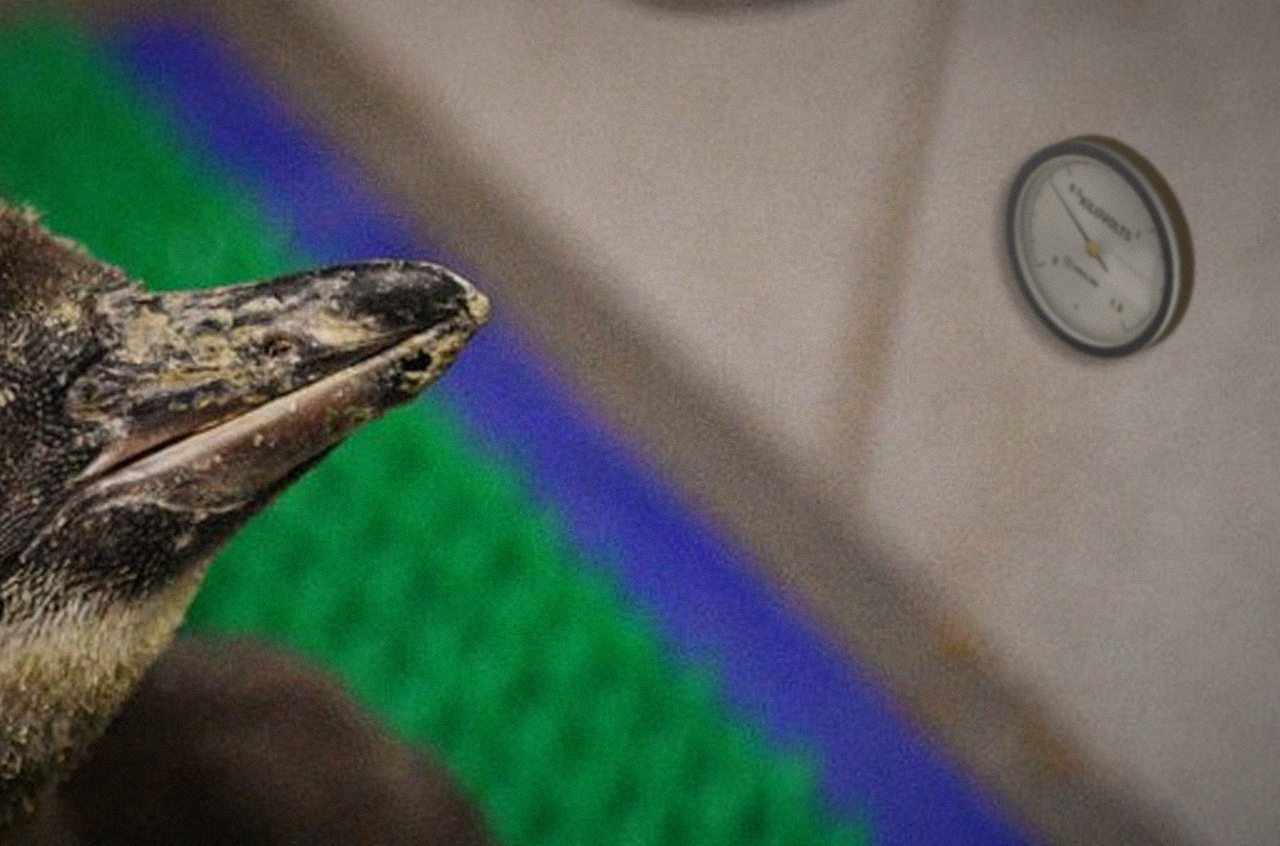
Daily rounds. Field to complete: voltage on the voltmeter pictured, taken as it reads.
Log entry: 0.4 kV
